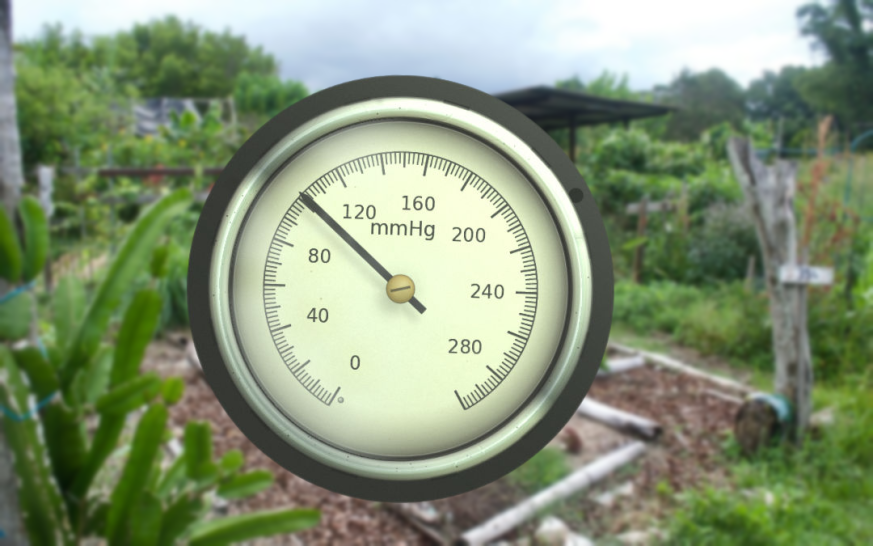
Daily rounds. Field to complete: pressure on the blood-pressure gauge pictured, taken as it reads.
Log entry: 102 mmHg
